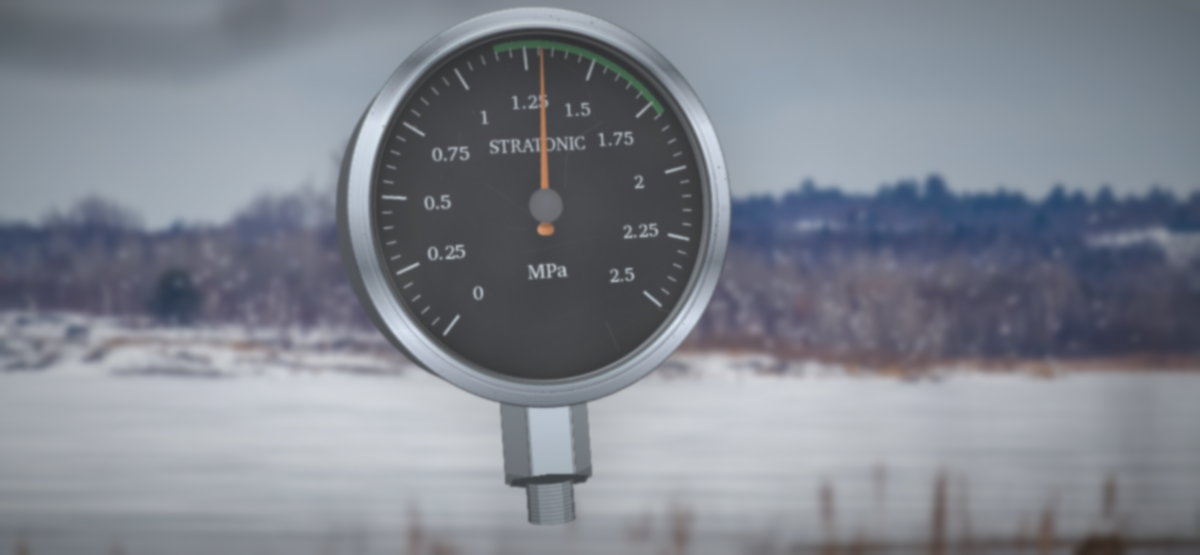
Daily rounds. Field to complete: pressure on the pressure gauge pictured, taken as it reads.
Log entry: 1.3 MPa
